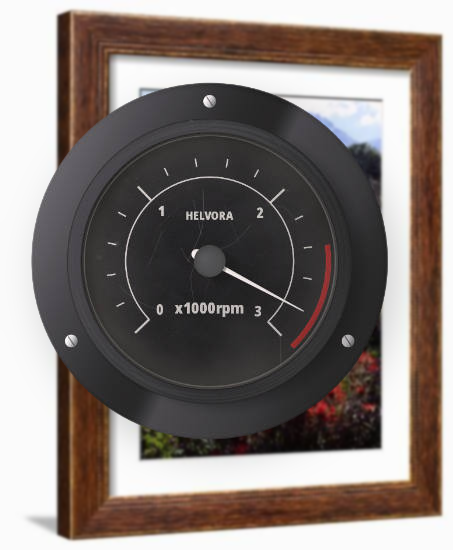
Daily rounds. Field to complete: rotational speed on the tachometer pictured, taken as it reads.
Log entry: 2800 rpm
